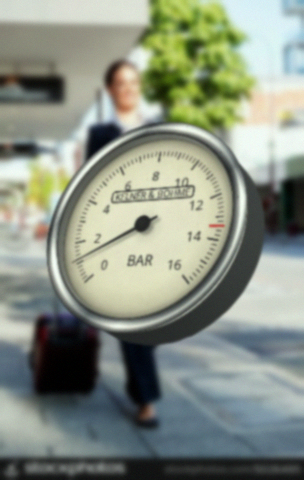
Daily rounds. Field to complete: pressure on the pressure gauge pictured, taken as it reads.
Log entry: 1 bar
